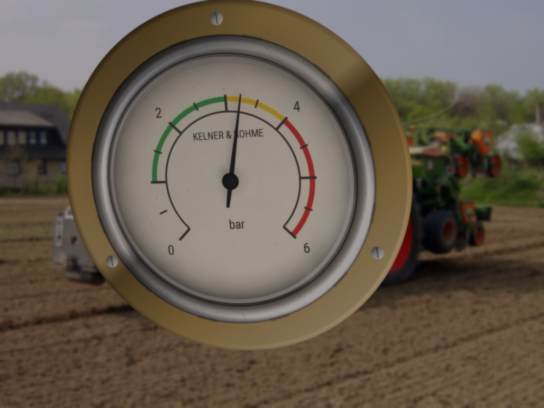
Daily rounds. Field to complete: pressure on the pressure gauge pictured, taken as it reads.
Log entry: 3.25 bar
